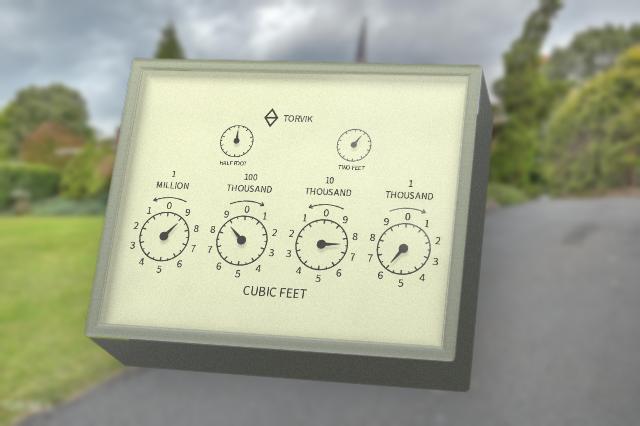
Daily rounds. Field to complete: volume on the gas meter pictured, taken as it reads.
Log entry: 887600 ft³
